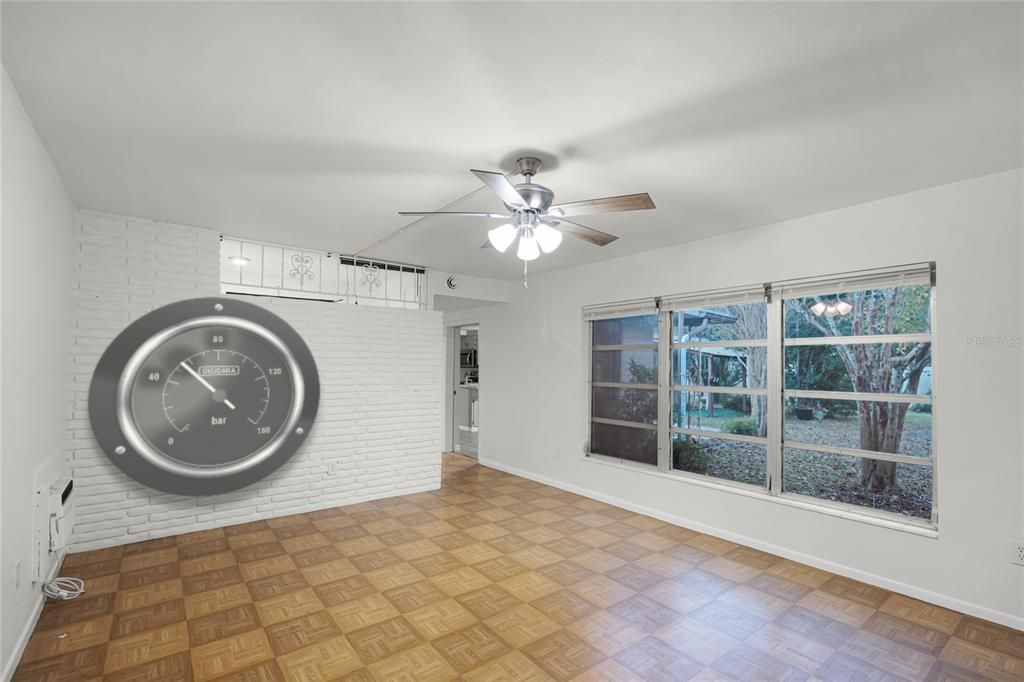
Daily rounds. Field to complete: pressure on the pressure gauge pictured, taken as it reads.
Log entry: 55 bar
